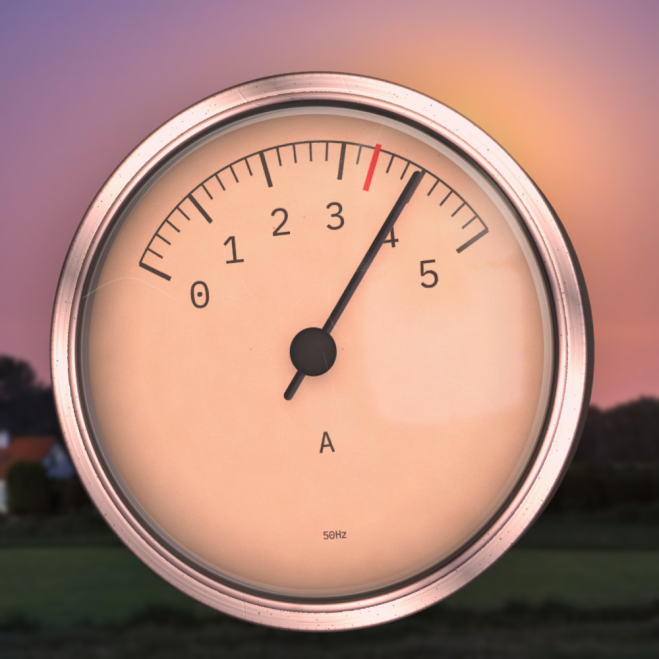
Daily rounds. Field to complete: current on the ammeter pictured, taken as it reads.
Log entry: 4 A
